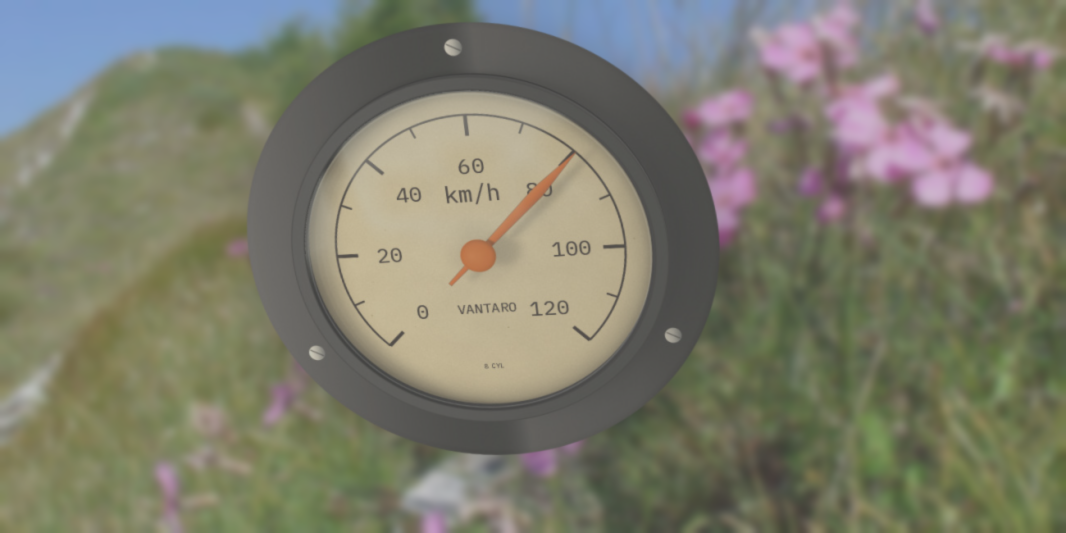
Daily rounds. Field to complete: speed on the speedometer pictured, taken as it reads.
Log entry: 80 km/h
